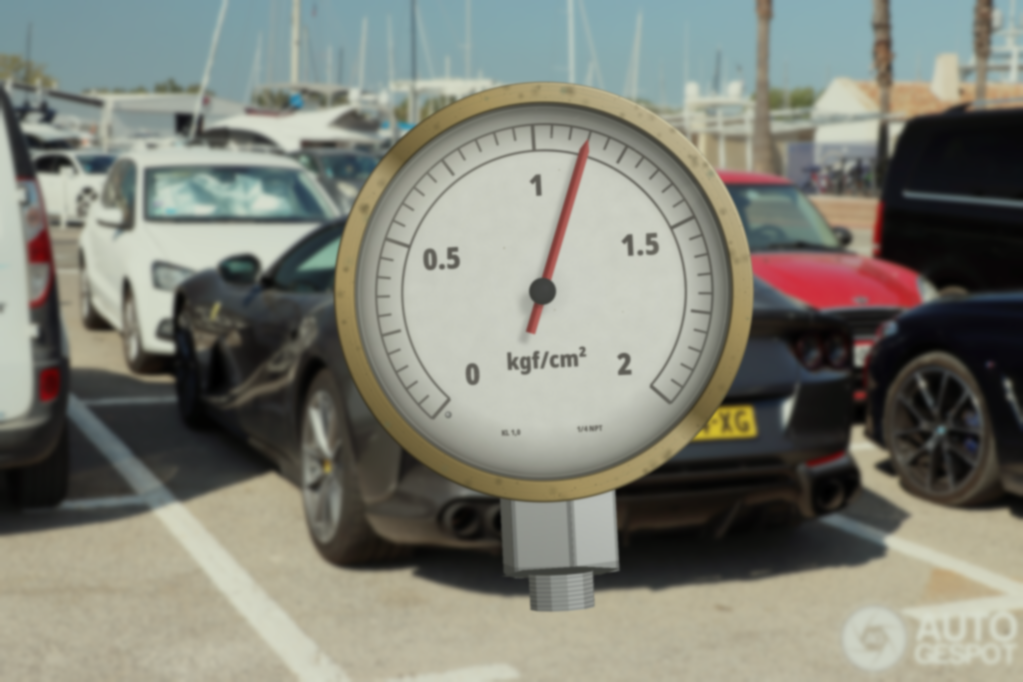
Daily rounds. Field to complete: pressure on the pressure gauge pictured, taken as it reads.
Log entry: 1.15 kg/cm²
